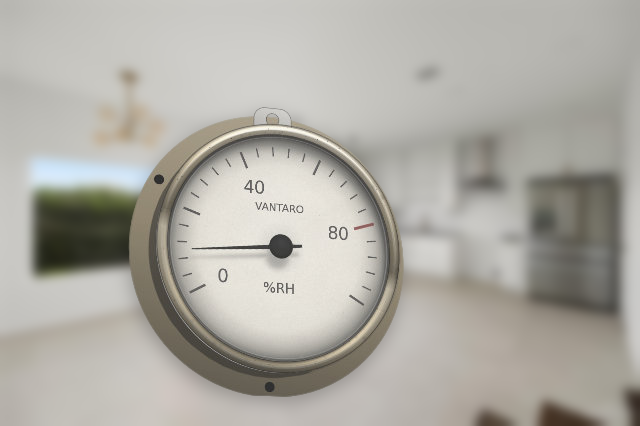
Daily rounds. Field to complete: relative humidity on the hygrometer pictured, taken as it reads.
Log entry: 10 %
